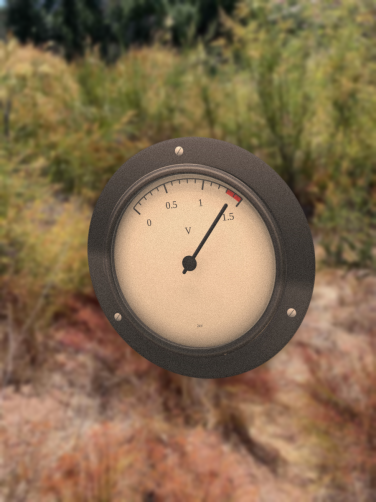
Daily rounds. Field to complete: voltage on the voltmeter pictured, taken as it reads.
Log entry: 1.4 V
